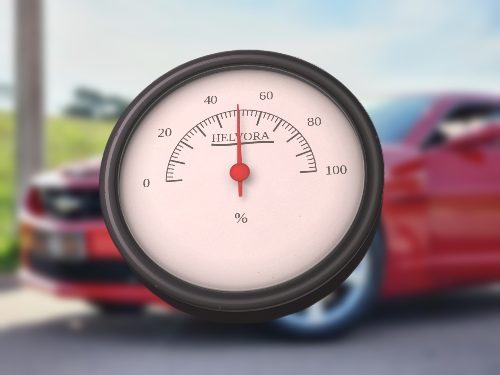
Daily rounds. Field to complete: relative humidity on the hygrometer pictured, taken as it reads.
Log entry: 50 %
